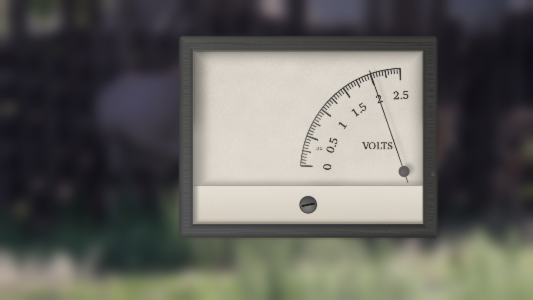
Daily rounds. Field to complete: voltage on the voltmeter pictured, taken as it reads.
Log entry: 2 V
